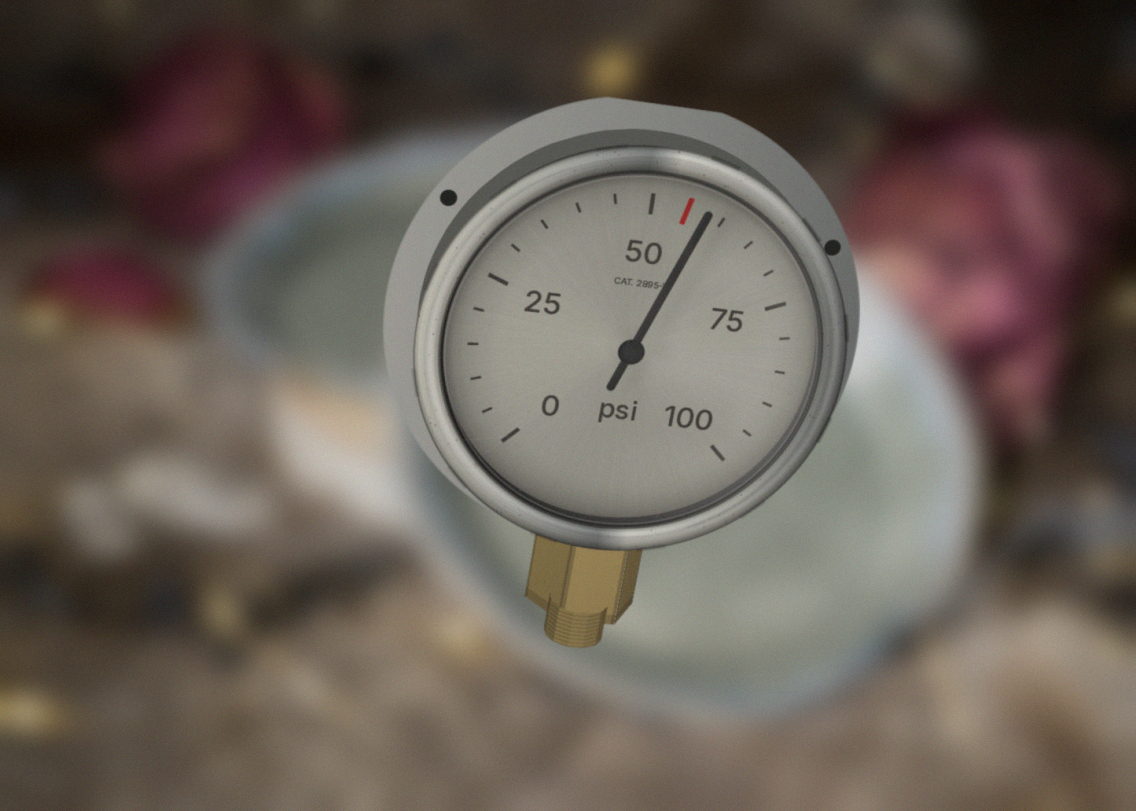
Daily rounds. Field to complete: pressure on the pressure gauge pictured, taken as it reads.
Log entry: 57.5 psi
